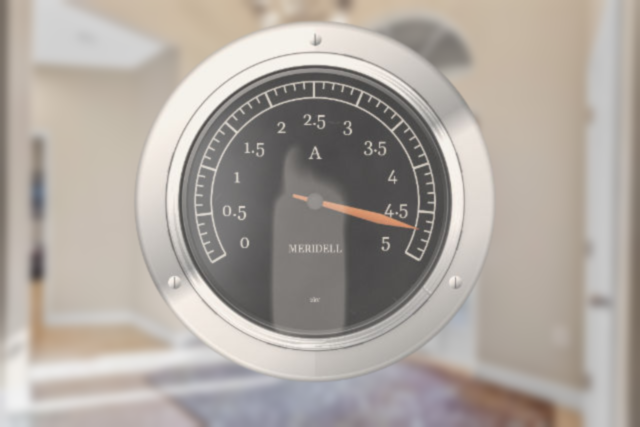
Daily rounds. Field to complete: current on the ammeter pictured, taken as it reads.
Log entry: 4.7 A
